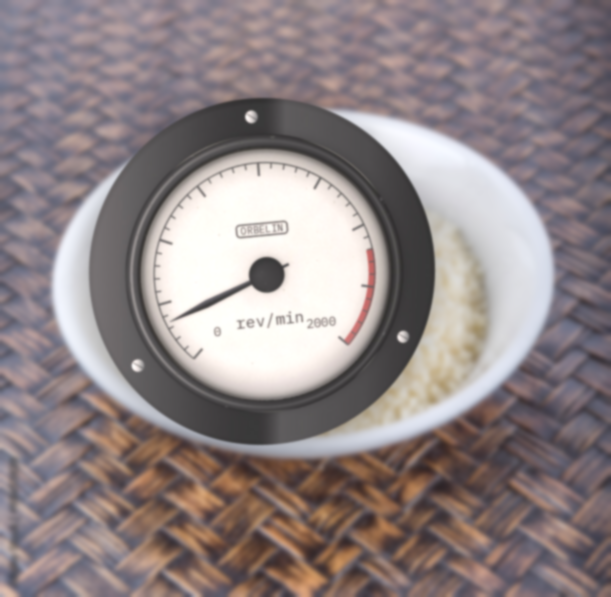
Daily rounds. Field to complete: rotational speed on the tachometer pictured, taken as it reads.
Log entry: 175 rpm
